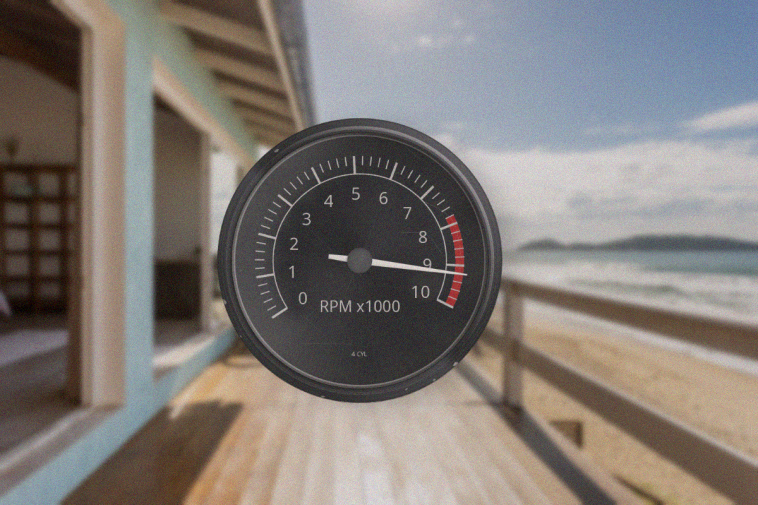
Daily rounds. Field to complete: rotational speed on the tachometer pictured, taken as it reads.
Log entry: 9200 rpm
